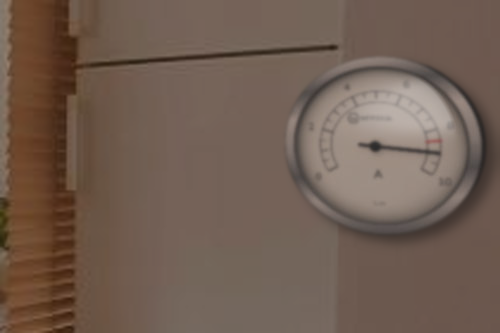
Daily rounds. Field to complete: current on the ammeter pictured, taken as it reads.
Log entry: 9 A
